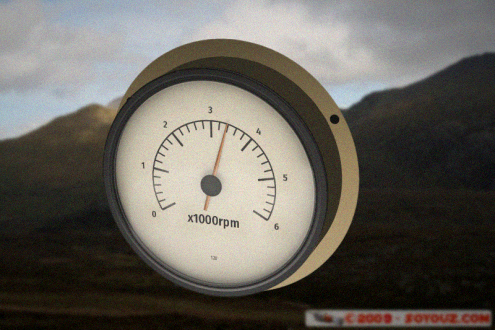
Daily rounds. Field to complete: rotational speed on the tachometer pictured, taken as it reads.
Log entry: 3400 rpm
